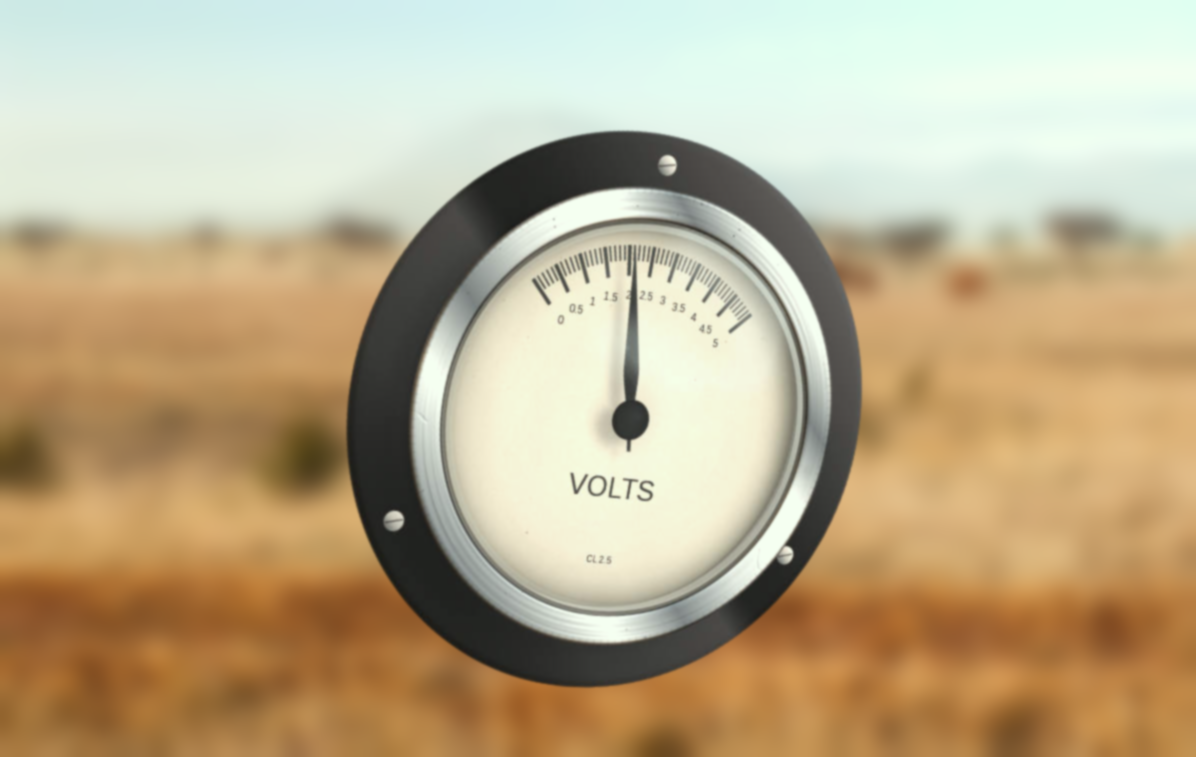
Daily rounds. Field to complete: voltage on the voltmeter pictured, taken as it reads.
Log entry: 2 V
